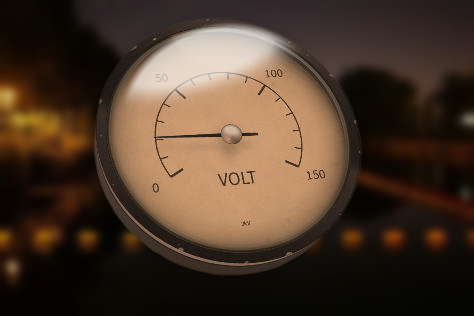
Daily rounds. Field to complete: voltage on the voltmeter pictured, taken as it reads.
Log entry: 20 V
